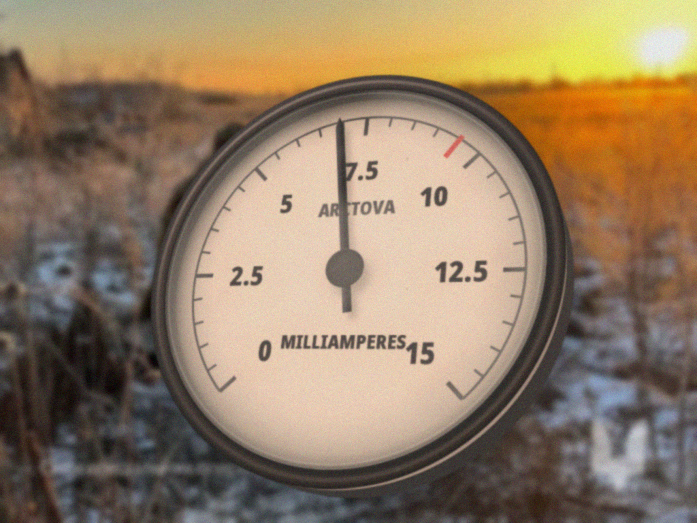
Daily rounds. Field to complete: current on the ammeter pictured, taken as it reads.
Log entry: 7 mA
